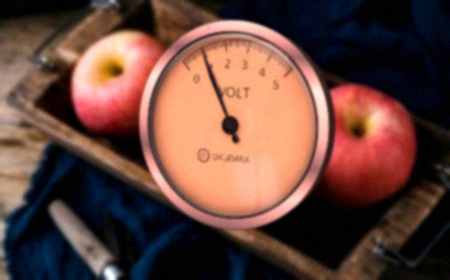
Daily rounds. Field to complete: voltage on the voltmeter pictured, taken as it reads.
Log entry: 1 V
